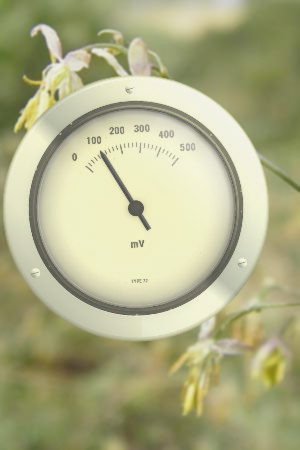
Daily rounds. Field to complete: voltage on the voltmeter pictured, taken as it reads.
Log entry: 100 mV
